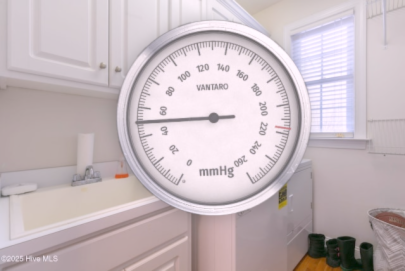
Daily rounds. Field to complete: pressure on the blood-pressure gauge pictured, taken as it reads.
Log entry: 50 mmHg
